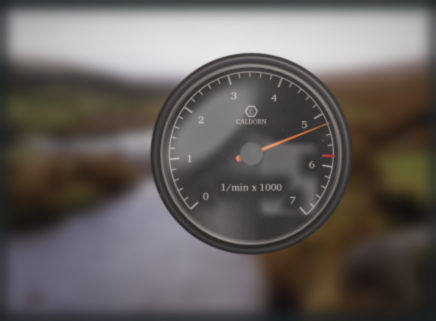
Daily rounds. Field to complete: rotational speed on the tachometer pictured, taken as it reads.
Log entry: 5200 rpm
